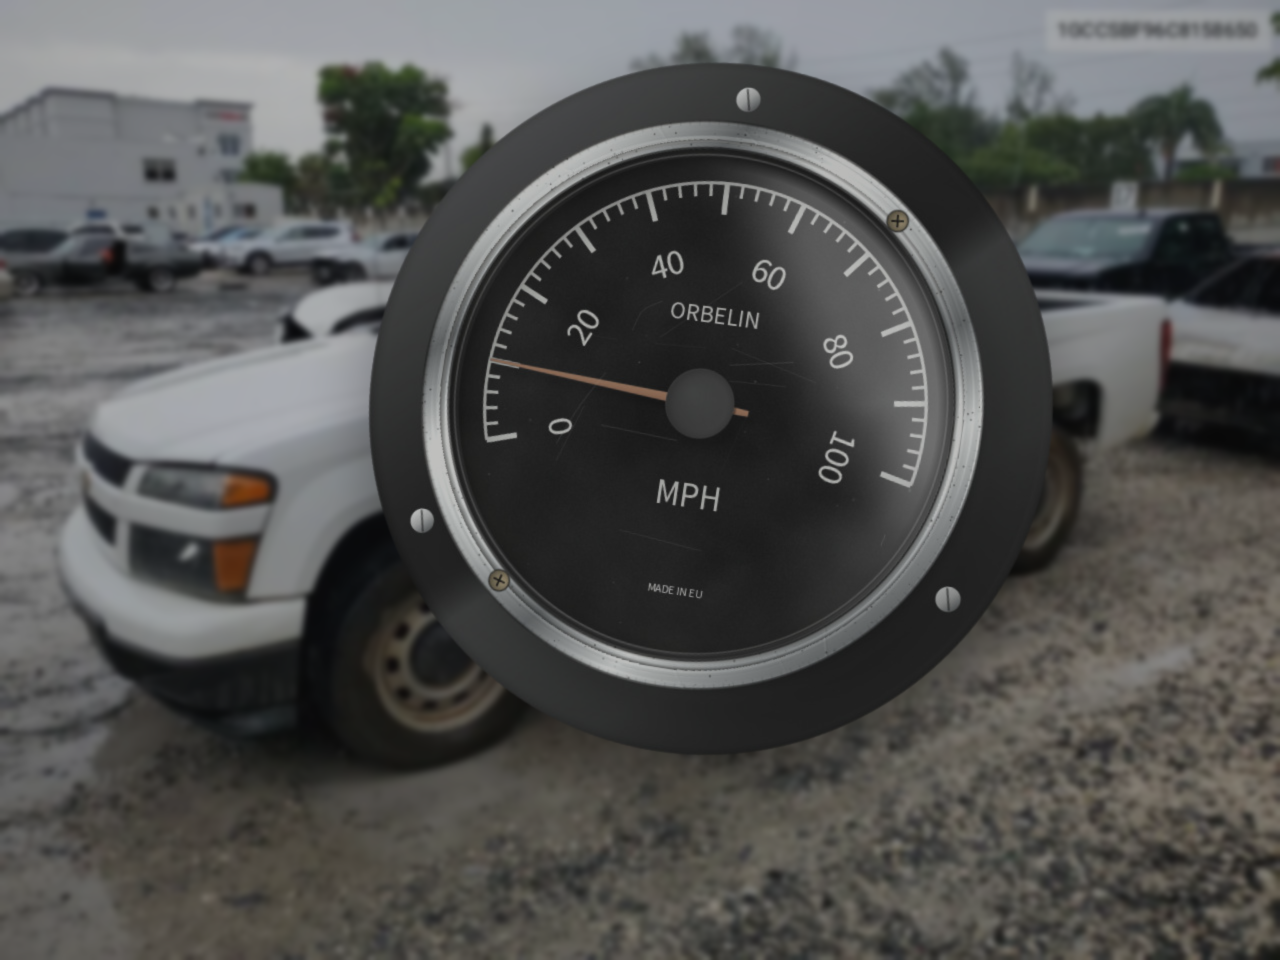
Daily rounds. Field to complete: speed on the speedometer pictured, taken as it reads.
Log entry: 10 mph
